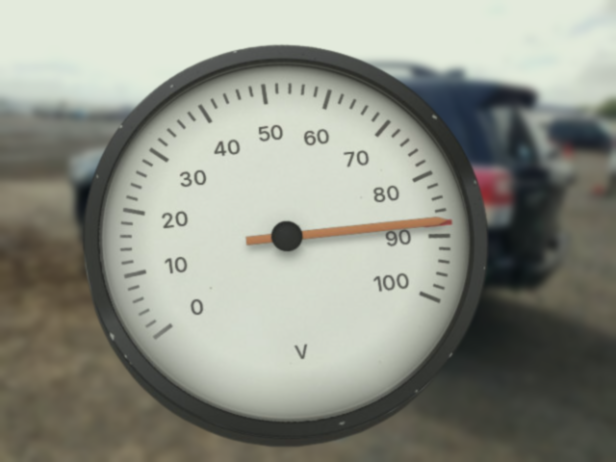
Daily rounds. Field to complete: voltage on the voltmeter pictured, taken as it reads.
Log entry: 88 V
